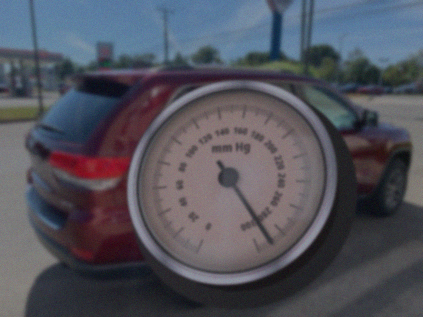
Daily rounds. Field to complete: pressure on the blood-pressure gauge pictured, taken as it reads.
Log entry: 290 mmHg
